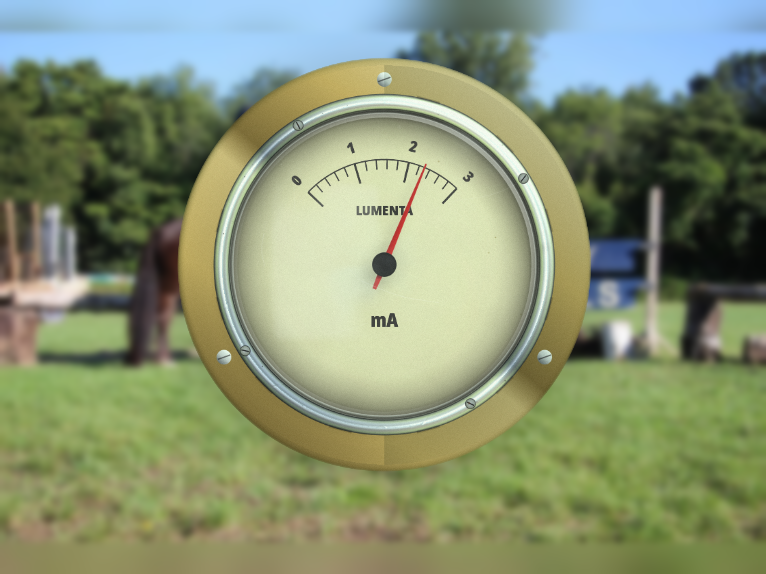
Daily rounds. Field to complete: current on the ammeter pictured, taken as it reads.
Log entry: 2.3 mA
